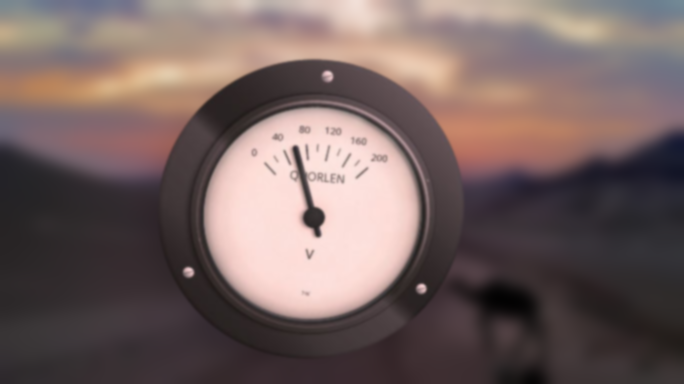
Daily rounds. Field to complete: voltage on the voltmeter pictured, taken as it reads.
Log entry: 60 V
